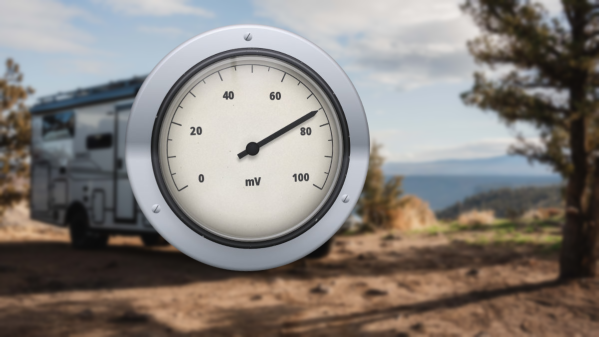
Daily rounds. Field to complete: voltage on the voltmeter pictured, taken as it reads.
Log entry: 75 mV
